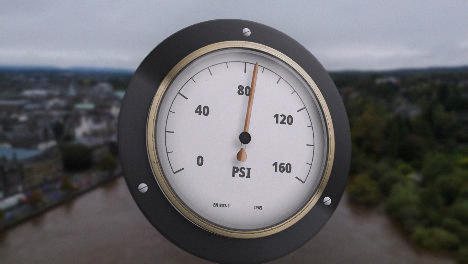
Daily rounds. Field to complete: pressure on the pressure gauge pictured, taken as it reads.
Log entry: 85 psi
